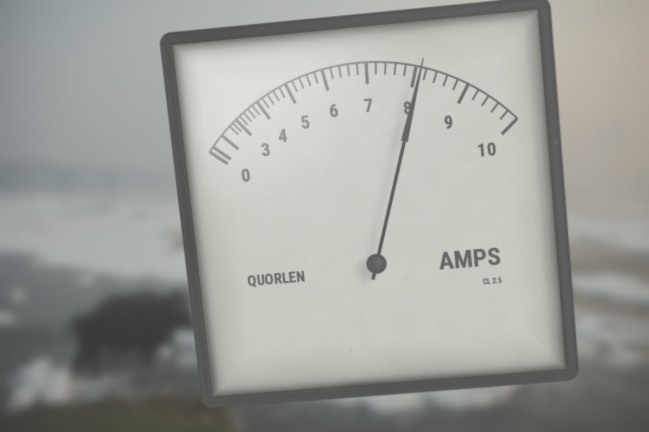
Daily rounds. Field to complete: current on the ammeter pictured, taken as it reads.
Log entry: 8.1 A
